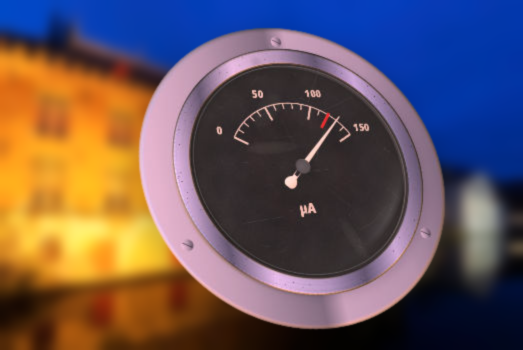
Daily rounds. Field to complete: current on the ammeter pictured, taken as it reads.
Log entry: 130 µA
